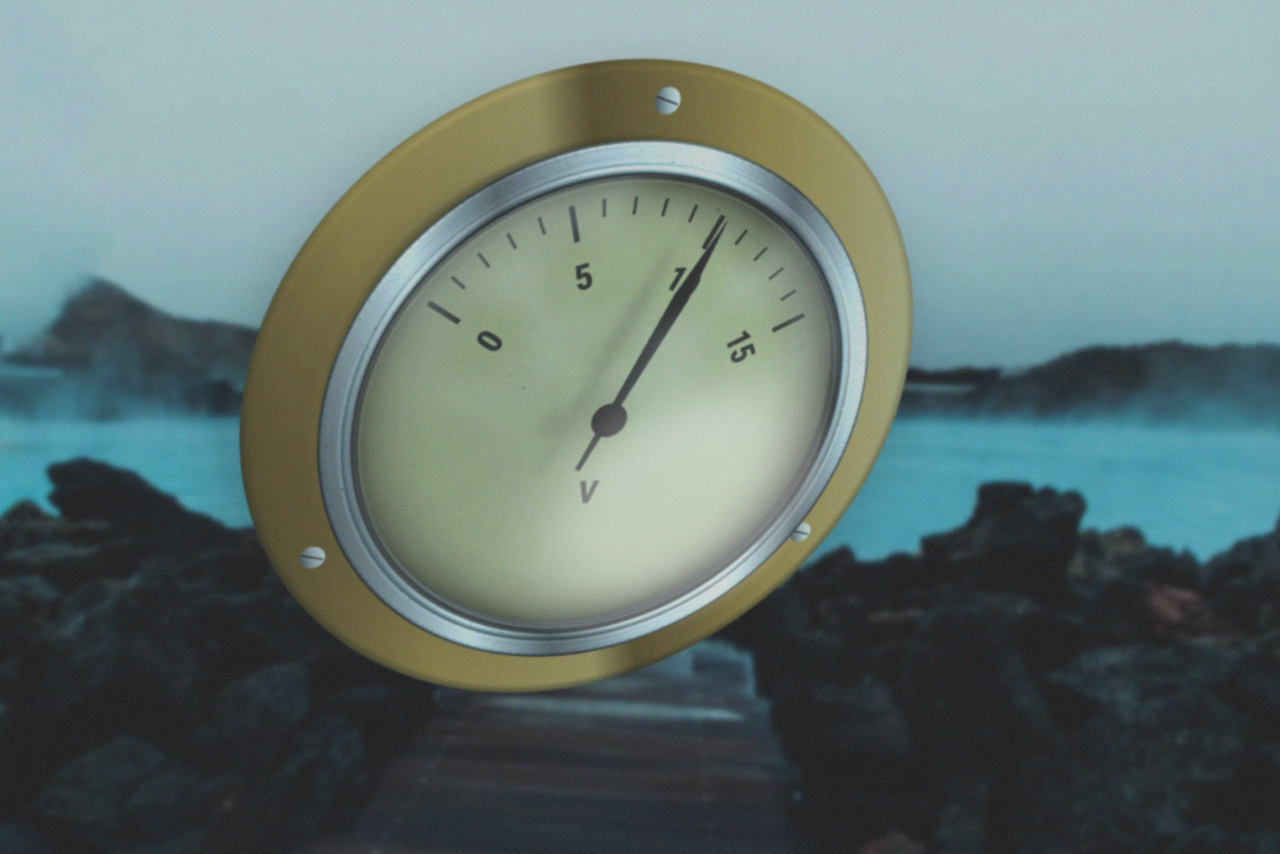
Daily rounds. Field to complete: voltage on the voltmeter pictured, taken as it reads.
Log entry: 10 V
